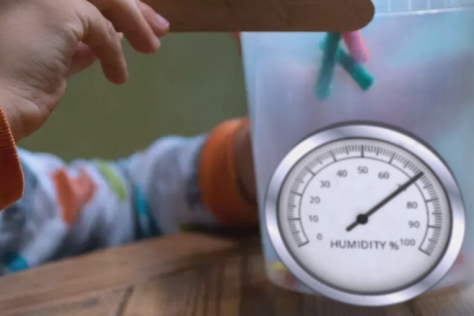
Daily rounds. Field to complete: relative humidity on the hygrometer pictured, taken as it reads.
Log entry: 70 %
